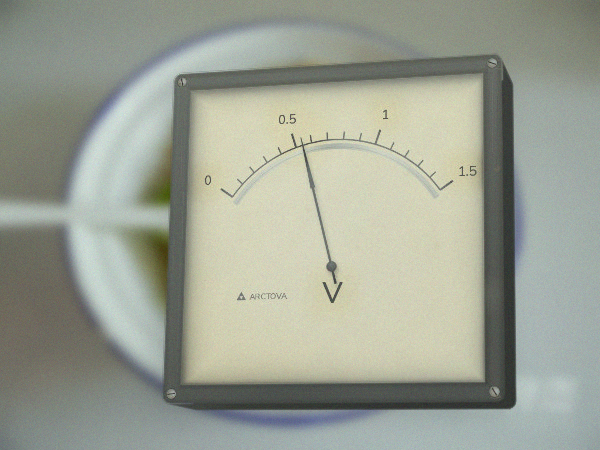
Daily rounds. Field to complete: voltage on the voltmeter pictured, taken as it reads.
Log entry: 0.55 V
